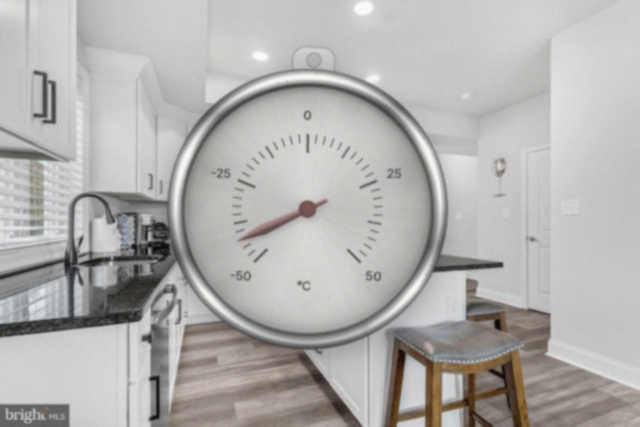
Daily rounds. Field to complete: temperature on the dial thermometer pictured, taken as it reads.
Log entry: -42.5 °C
